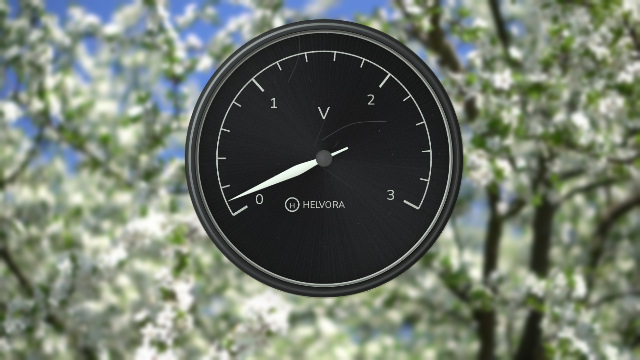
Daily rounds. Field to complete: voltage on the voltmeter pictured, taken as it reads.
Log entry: 0.1 V
